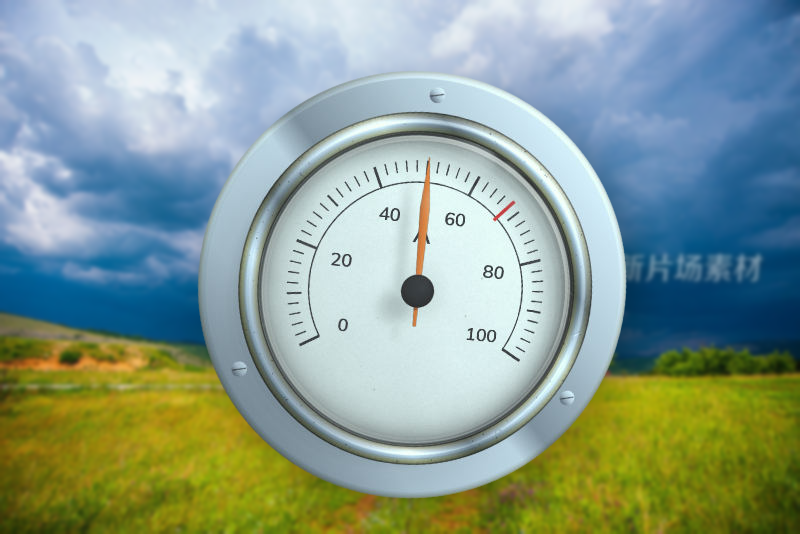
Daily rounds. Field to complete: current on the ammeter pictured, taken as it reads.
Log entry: 50 A
